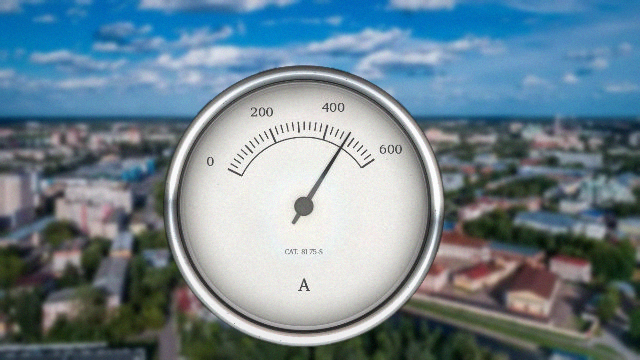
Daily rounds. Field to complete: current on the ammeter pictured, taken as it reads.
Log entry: 480 A
